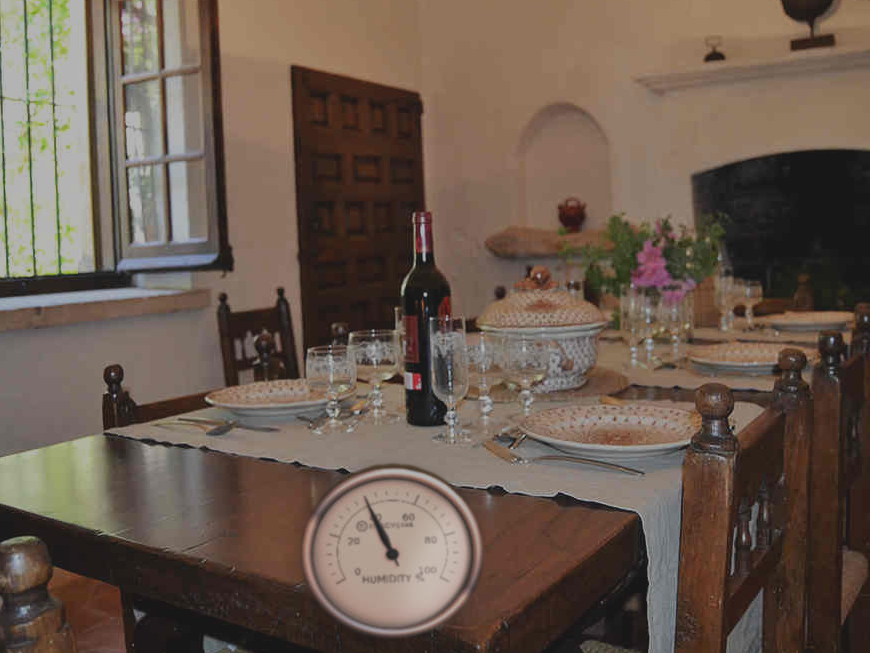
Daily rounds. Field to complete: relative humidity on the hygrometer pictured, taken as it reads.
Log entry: 40 %
